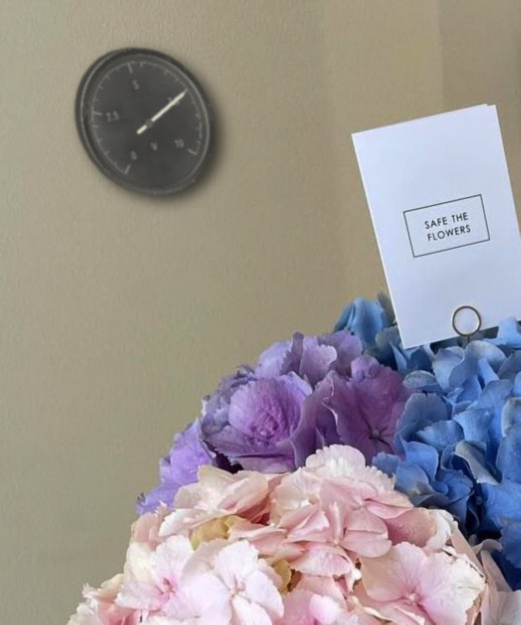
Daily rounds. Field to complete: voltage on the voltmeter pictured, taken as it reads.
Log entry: 7.5 V
